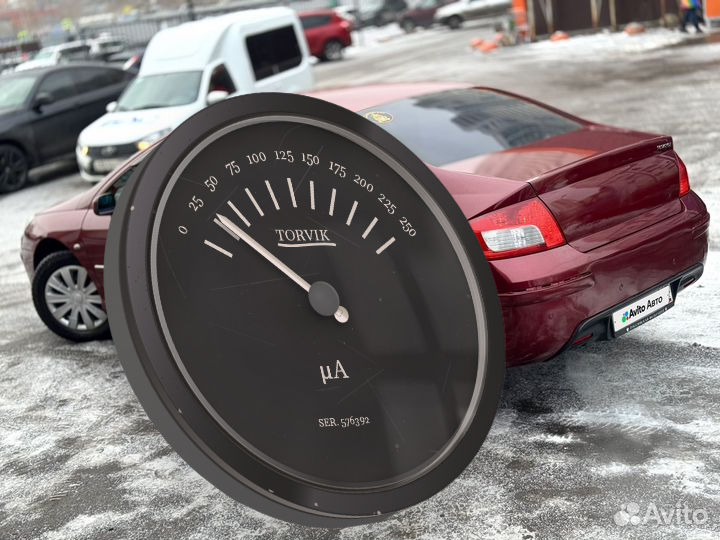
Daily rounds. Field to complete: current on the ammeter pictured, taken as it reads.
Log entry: 25 µA
